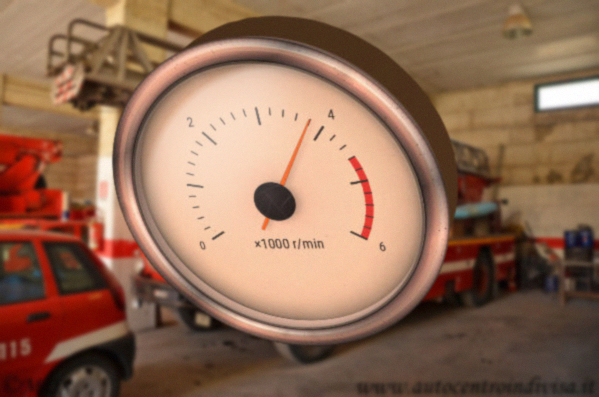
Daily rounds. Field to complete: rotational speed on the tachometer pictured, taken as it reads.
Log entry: 3800 rpm
